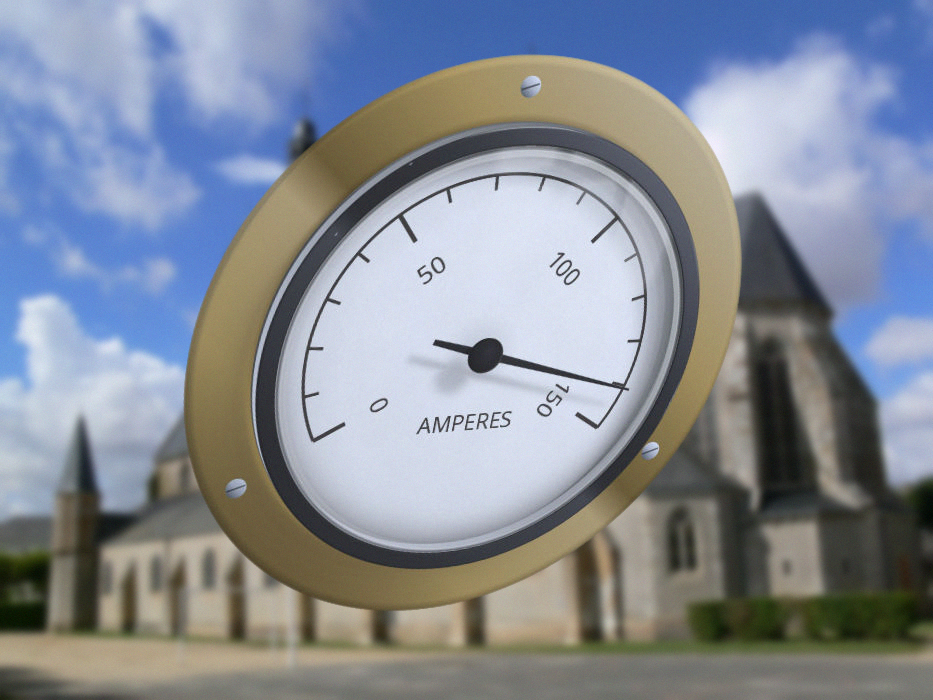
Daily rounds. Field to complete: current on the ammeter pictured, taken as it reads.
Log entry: 140 A
